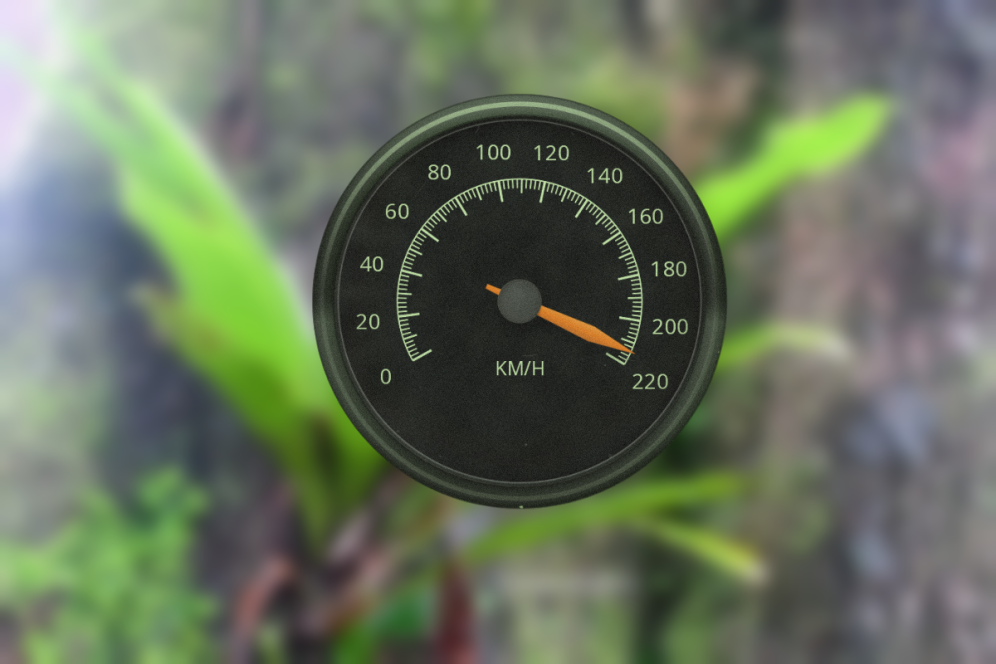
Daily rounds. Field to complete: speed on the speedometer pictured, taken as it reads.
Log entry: 214 km/h
